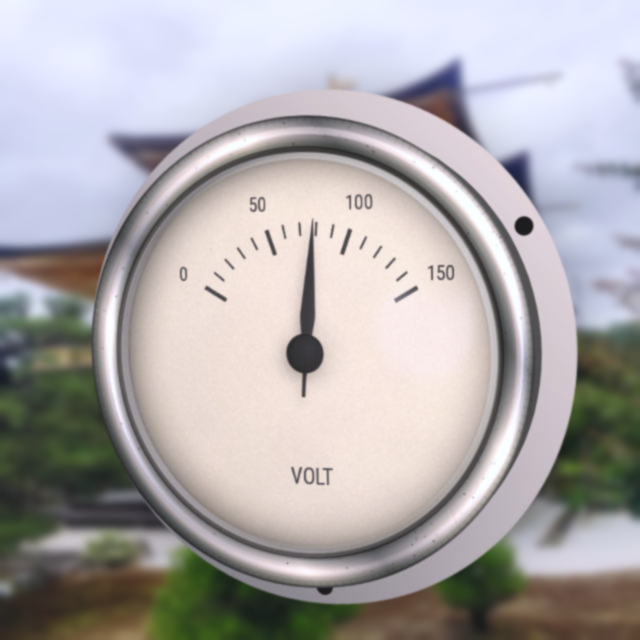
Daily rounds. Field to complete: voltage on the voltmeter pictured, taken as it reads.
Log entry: 80 V
